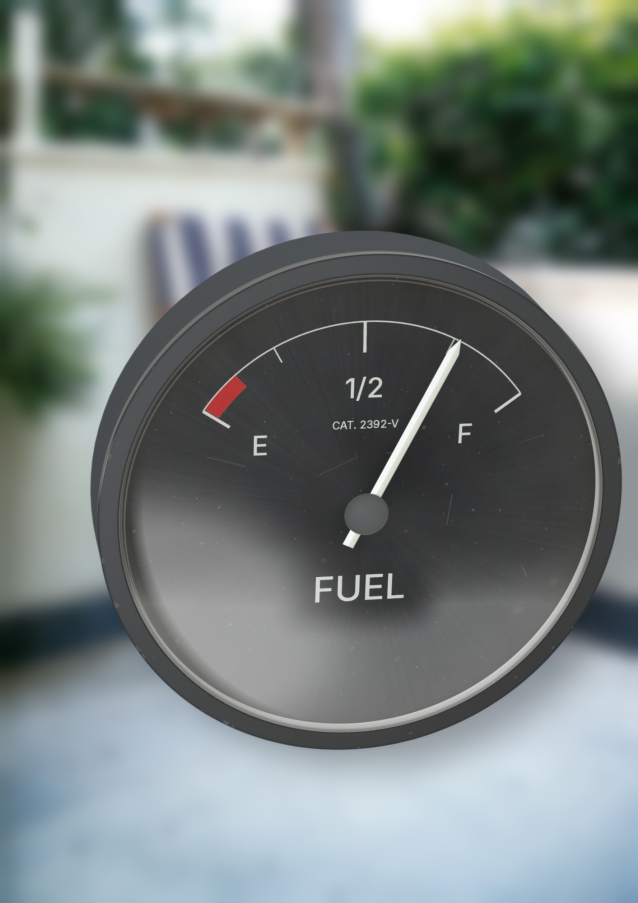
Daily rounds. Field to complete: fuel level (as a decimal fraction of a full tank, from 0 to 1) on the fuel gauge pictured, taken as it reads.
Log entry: 0.75
